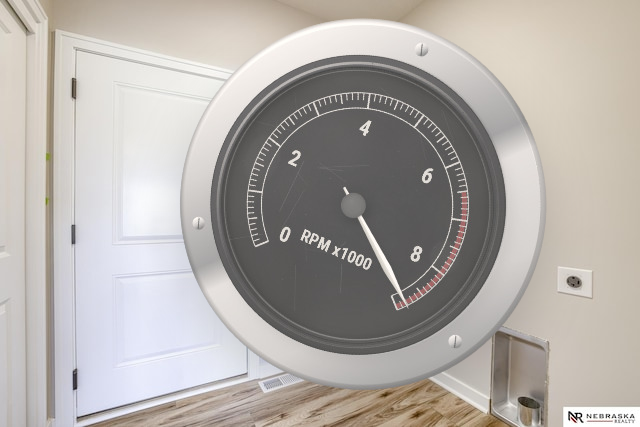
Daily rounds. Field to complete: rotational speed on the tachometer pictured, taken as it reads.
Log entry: 8800 rpm
